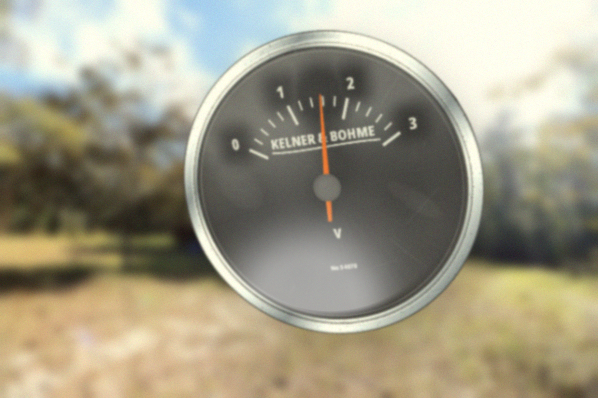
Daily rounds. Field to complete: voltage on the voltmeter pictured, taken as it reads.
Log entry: 1.6 V
